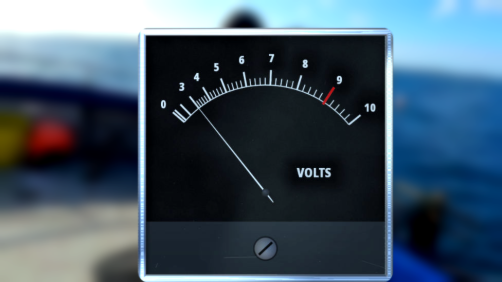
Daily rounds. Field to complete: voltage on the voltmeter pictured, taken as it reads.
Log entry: 3 V
